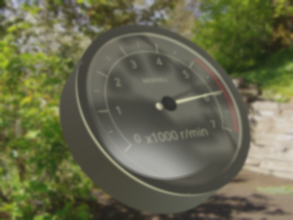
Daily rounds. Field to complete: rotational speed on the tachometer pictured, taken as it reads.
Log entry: 6000 rpm
